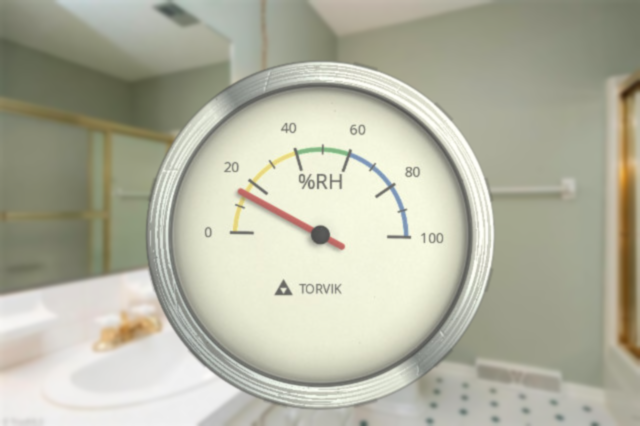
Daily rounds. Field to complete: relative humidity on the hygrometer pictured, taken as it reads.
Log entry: 15 %
